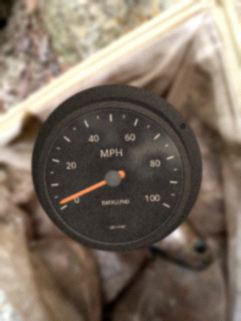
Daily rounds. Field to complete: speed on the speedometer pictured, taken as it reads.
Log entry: 2.5 mph
